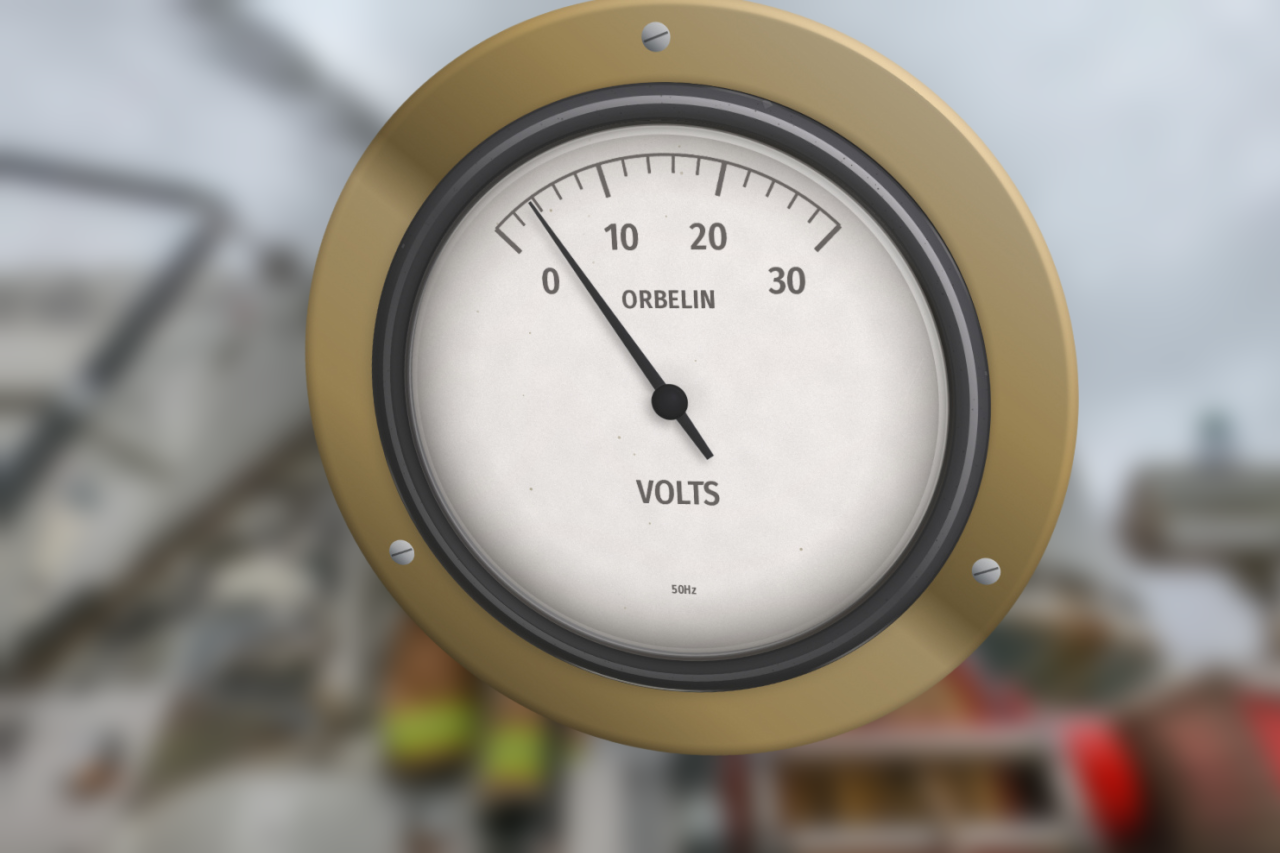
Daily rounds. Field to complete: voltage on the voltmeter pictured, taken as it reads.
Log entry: 4 V
